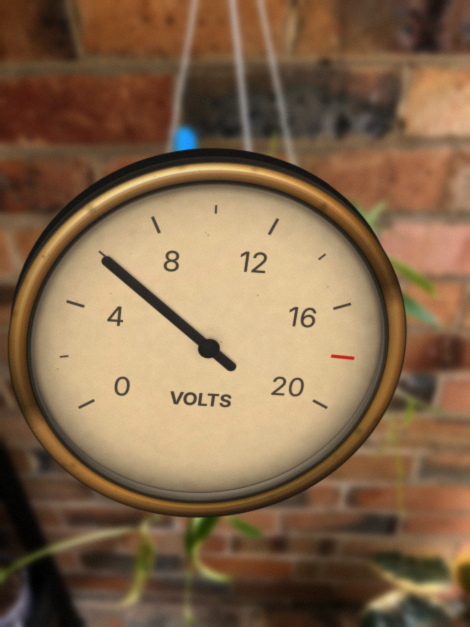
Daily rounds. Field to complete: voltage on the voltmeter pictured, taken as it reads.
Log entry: 6 V
